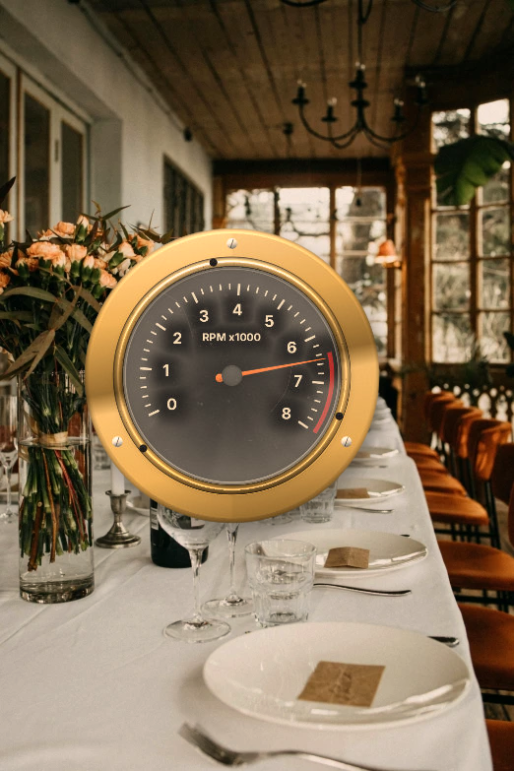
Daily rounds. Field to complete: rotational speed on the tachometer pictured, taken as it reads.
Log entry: 6500 rpm
